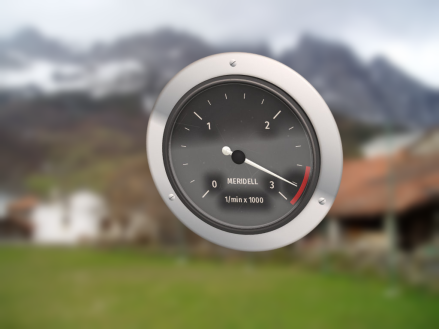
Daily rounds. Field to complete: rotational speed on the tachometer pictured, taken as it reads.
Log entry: 2800 rpm
